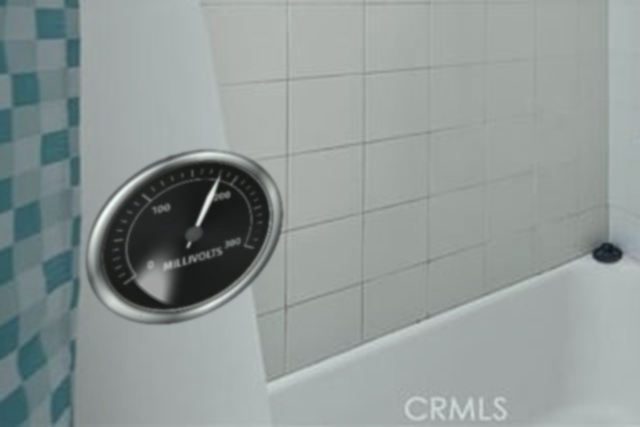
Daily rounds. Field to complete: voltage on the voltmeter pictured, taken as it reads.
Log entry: 180 mV
